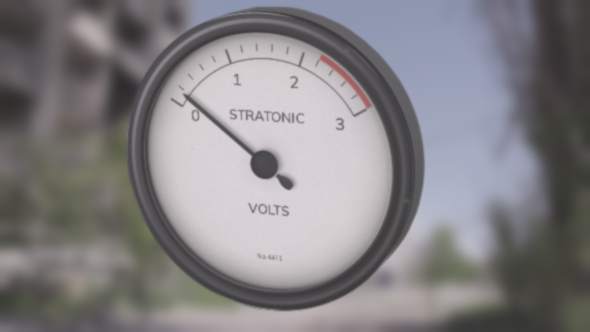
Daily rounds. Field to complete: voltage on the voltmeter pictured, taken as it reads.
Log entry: 0.2 V
